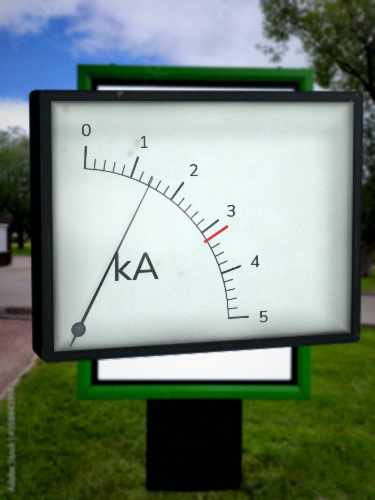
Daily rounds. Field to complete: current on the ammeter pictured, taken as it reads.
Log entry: 1.4 kA
